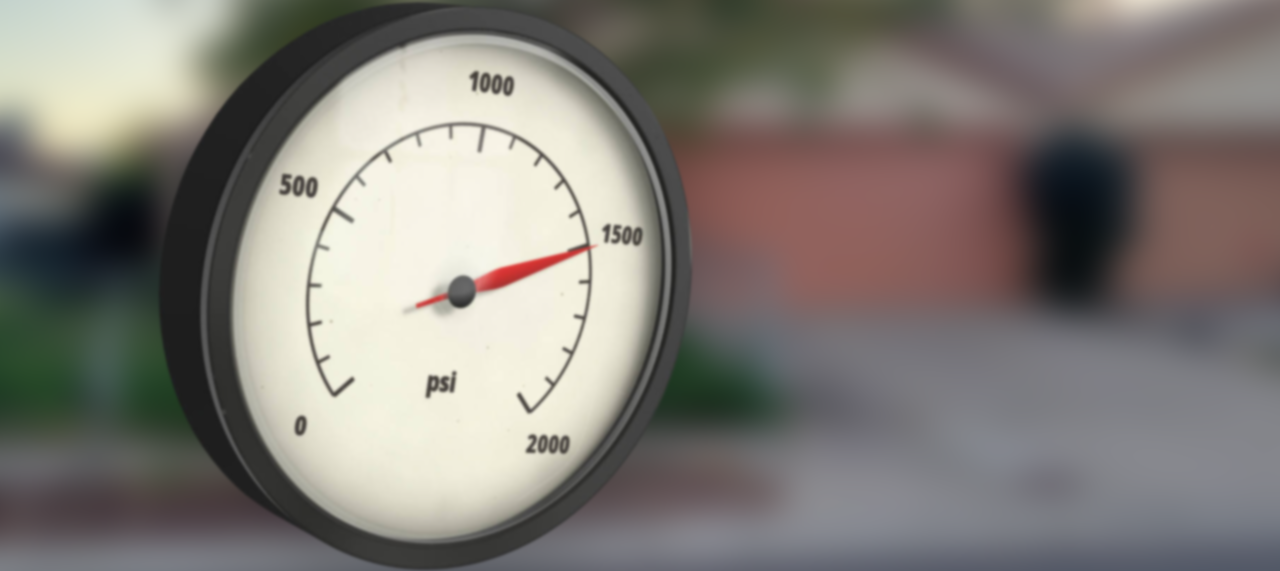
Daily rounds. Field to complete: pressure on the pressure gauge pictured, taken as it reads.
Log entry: 1500 psi
